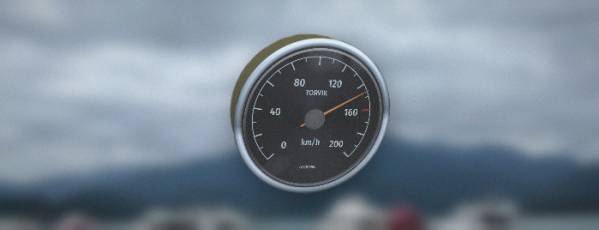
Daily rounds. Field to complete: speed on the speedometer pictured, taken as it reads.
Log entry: 145 km/h
